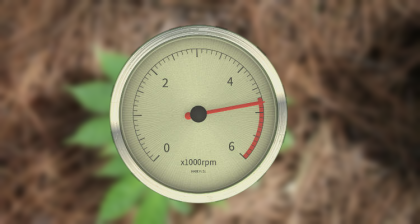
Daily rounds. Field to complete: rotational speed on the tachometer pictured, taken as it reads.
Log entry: 4800 rpm
